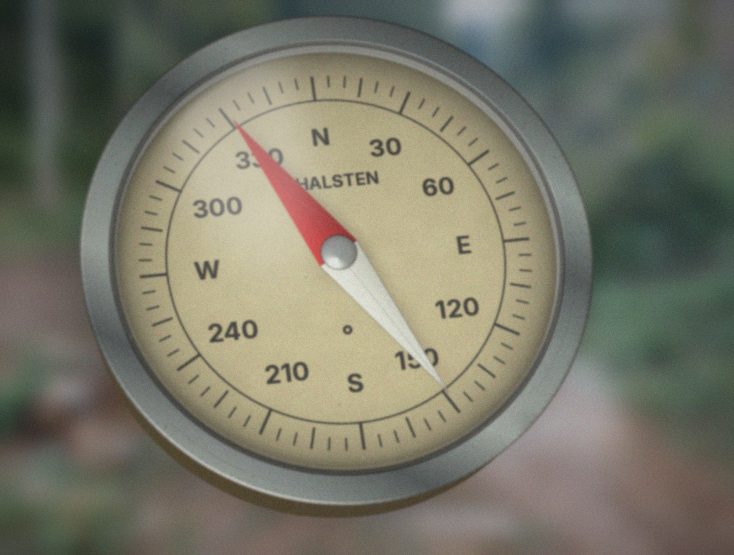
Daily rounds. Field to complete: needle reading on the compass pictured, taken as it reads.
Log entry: 330 °
